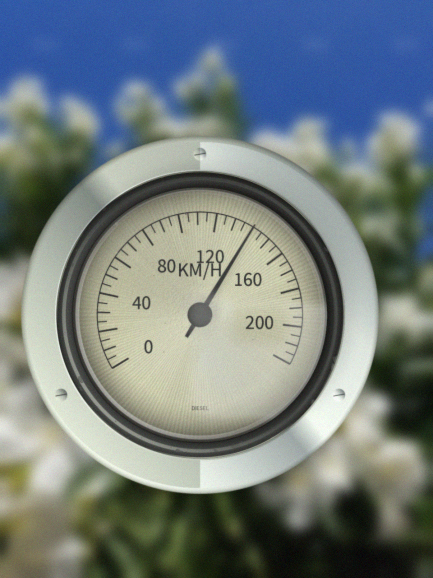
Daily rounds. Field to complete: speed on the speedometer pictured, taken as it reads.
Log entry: 140 km/h
